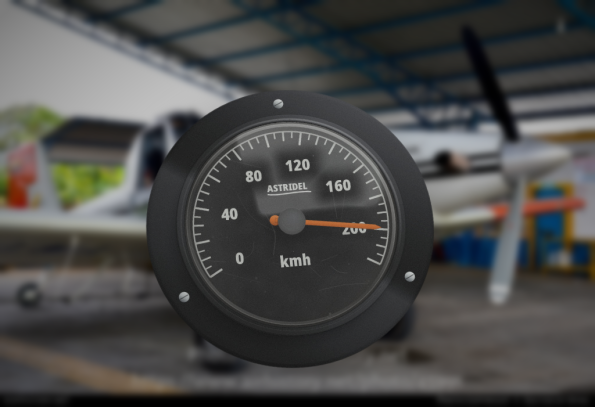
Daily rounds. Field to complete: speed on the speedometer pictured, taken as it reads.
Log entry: 200 km/h
